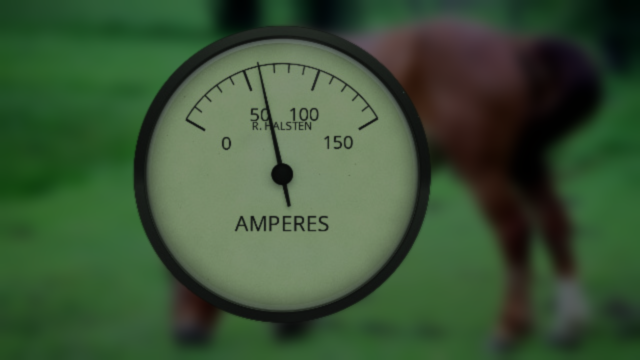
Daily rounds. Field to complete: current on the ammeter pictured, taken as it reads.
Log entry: 60 A
